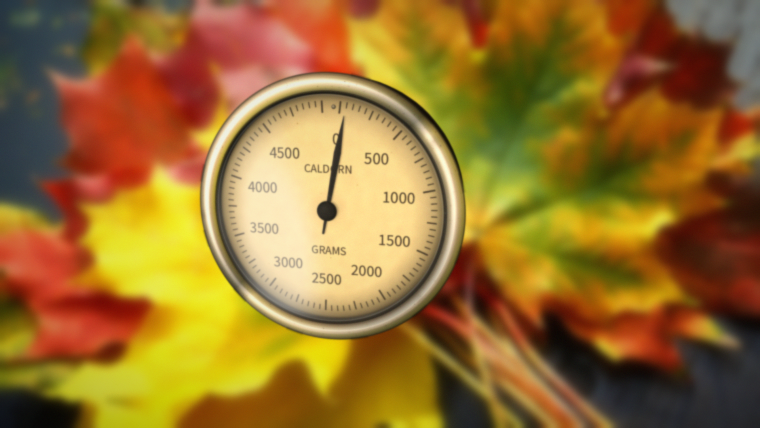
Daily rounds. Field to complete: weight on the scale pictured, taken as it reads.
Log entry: 50 g
